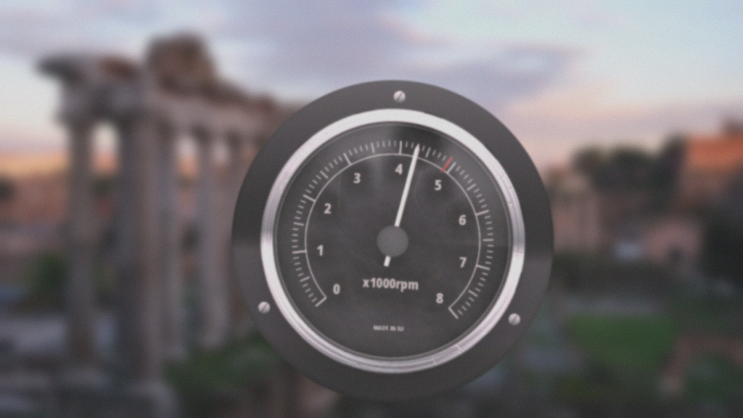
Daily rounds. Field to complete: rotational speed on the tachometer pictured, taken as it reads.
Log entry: 4300 rpm
